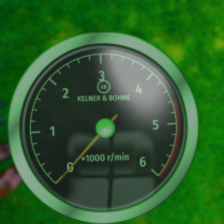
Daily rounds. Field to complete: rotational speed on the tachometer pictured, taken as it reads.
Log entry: 0 rpm
